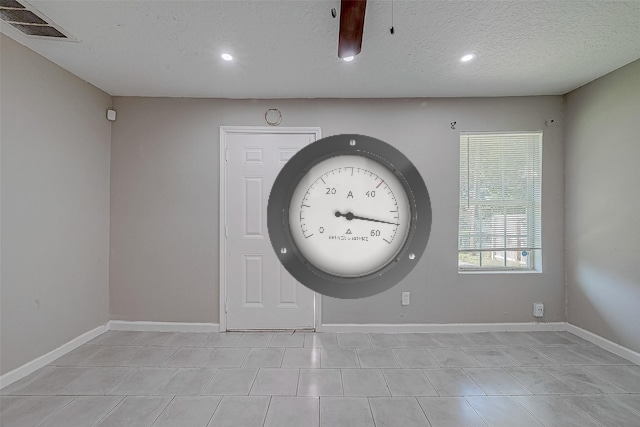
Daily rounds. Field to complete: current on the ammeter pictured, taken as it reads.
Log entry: 54 A
